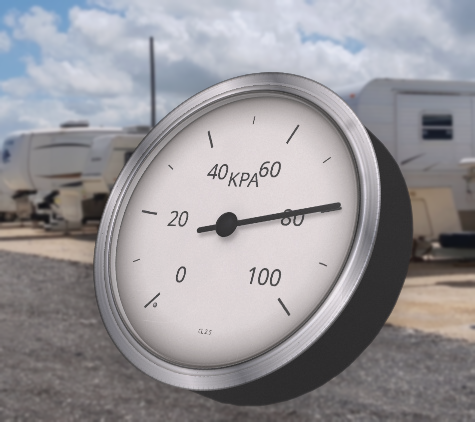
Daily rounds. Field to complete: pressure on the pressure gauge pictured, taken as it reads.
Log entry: 80 kPa
